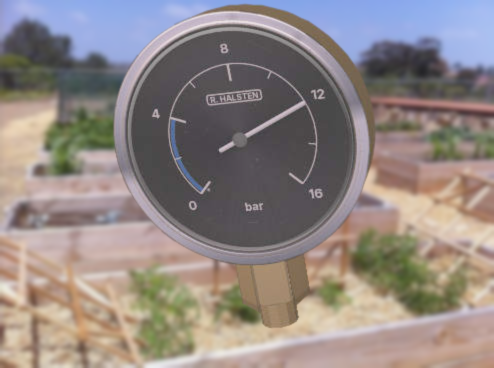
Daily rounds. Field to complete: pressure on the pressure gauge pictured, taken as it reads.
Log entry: 12 bar
